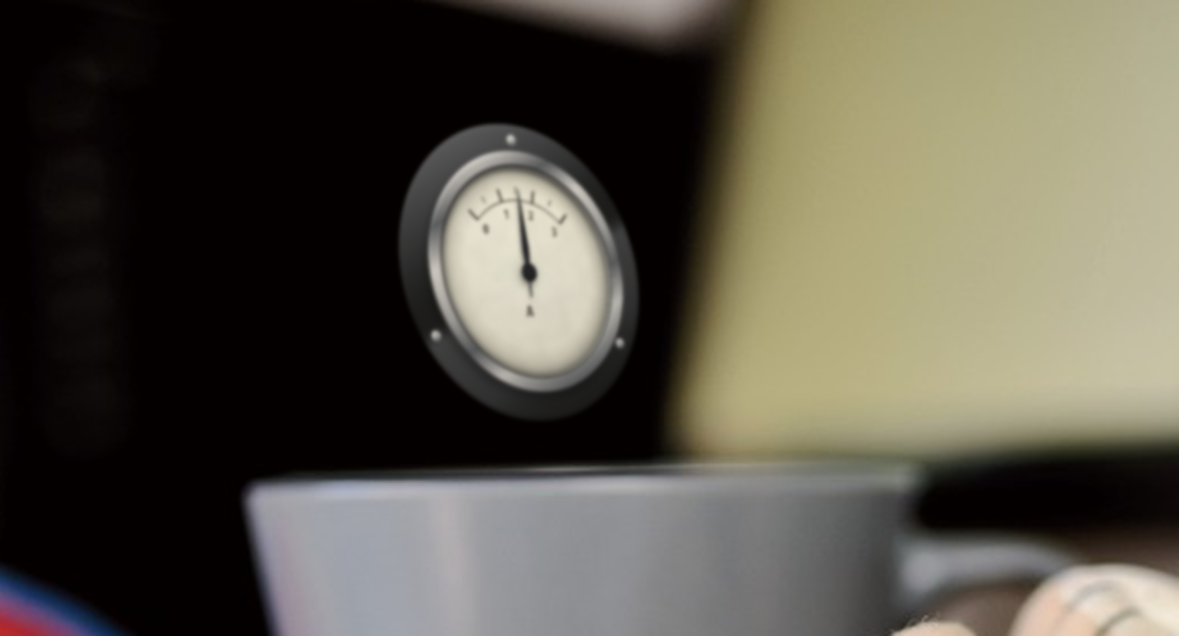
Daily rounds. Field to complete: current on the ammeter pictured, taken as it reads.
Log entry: 1.5 A
